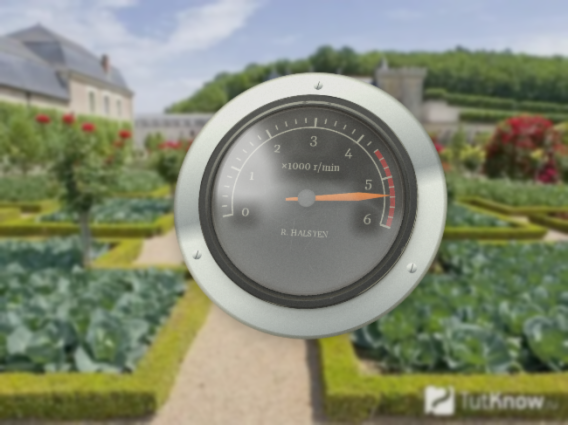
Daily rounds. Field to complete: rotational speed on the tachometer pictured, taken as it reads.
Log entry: 5400 rpm
